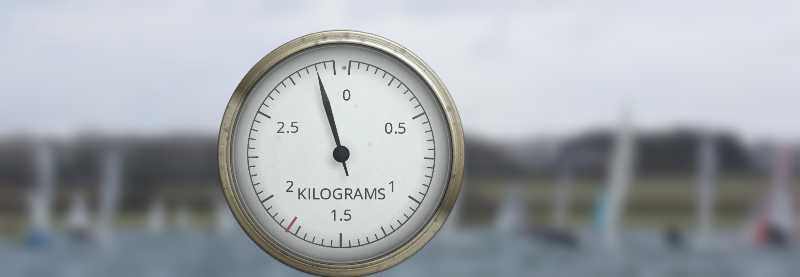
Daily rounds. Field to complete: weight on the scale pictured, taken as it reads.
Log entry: 2.9 kg
